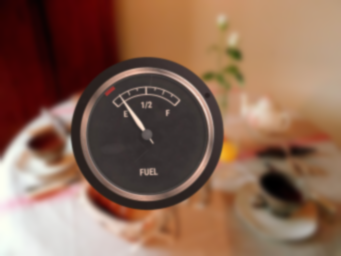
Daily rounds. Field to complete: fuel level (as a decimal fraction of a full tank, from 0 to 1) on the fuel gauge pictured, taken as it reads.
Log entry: 0.125
